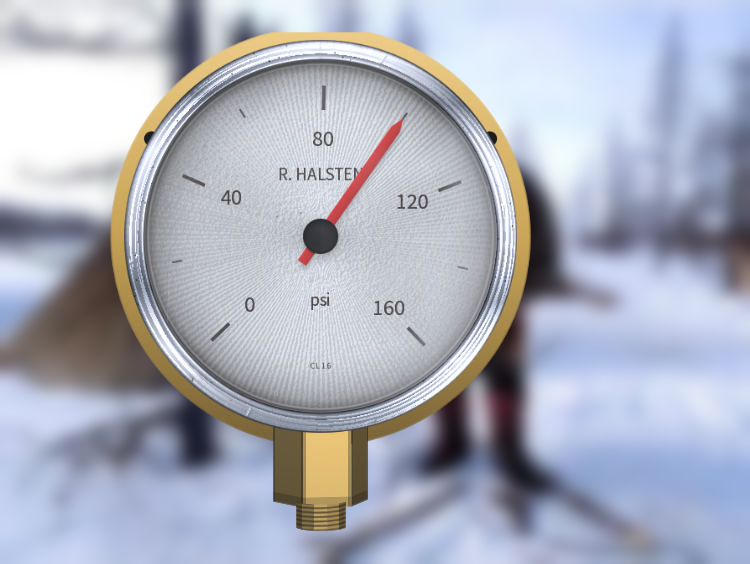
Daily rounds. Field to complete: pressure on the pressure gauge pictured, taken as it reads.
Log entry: 100 psi
